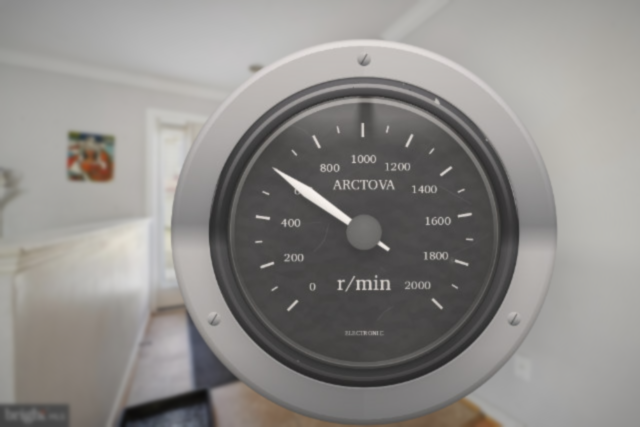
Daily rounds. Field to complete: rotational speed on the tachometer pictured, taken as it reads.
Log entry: 600 rpm
